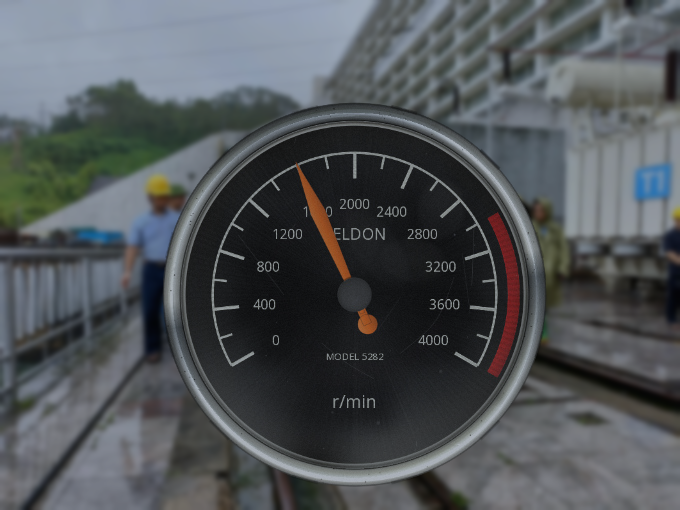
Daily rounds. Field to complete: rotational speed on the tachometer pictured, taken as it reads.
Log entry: 1600 rpm
